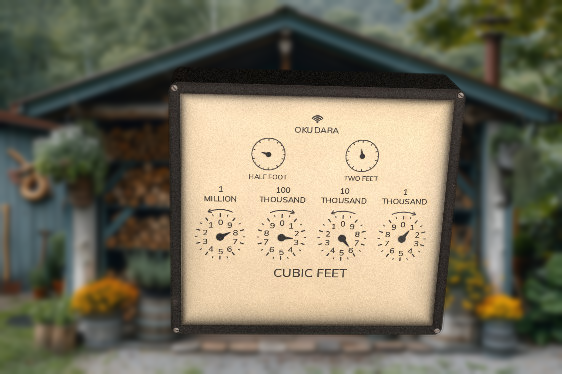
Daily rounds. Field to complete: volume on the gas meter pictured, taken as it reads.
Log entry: 826100 ft³
